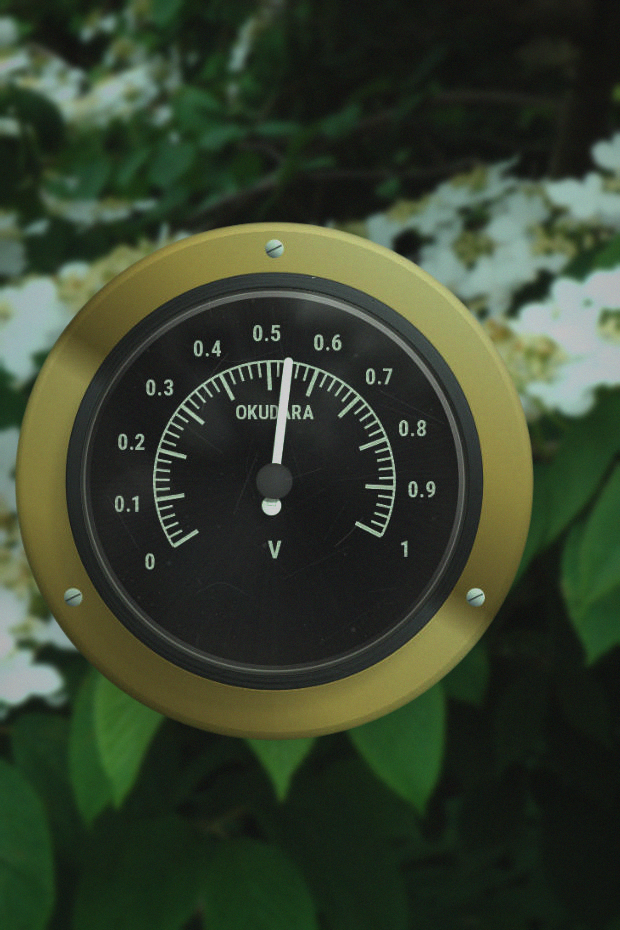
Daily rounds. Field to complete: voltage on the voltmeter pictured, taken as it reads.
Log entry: 0.54 V
